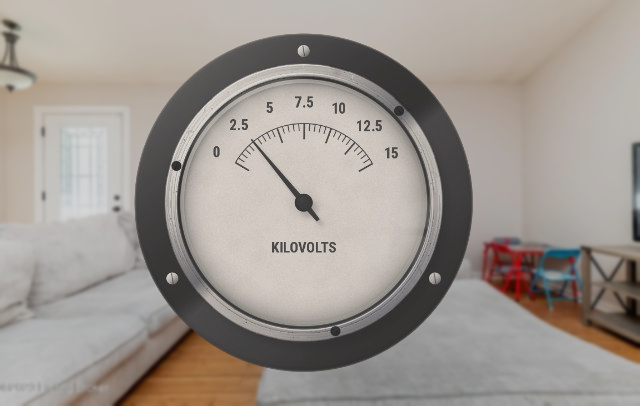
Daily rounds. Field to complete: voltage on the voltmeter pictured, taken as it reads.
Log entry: 2.5 kV
